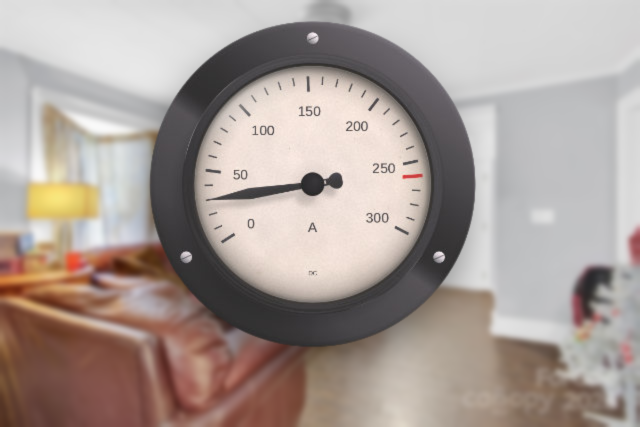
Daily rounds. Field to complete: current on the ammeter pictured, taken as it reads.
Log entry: 30 A
